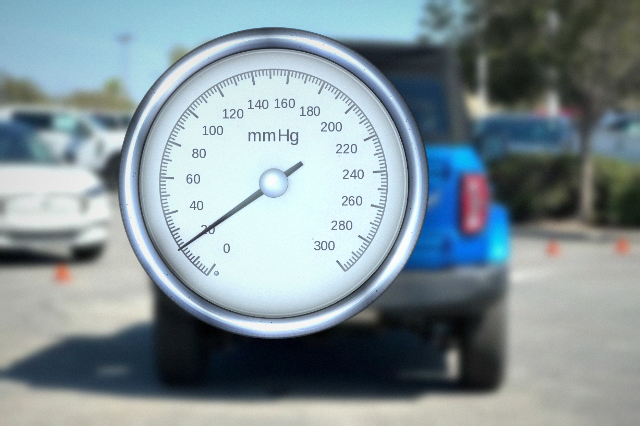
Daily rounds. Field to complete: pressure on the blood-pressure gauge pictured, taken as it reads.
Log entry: 20 mmHg
